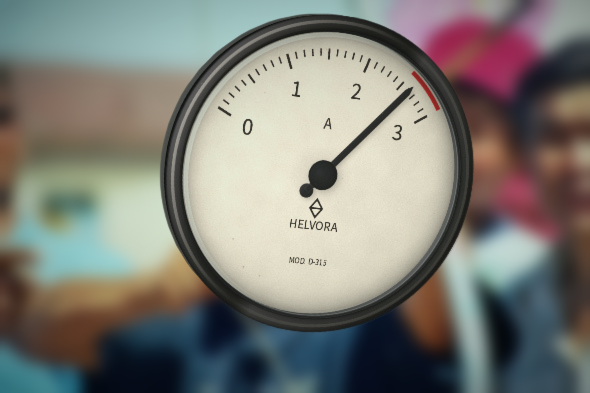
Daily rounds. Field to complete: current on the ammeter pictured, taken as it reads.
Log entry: 2.6 A
